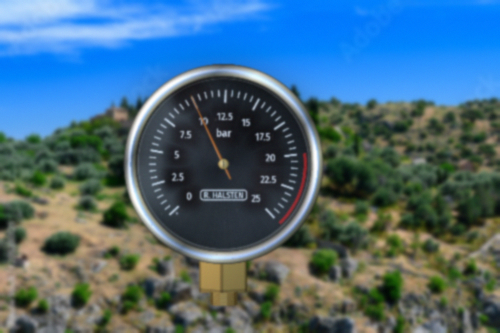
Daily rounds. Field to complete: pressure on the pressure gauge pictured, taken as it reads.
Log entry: 10 bar
